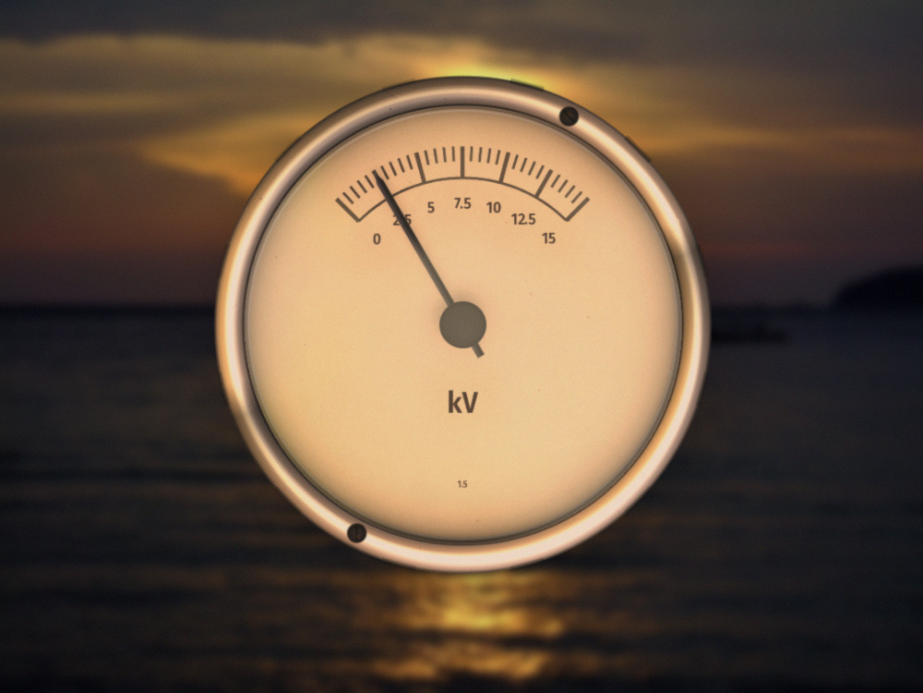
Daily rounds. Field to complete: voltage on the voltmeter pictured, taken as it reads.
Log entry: 2.5 kV
